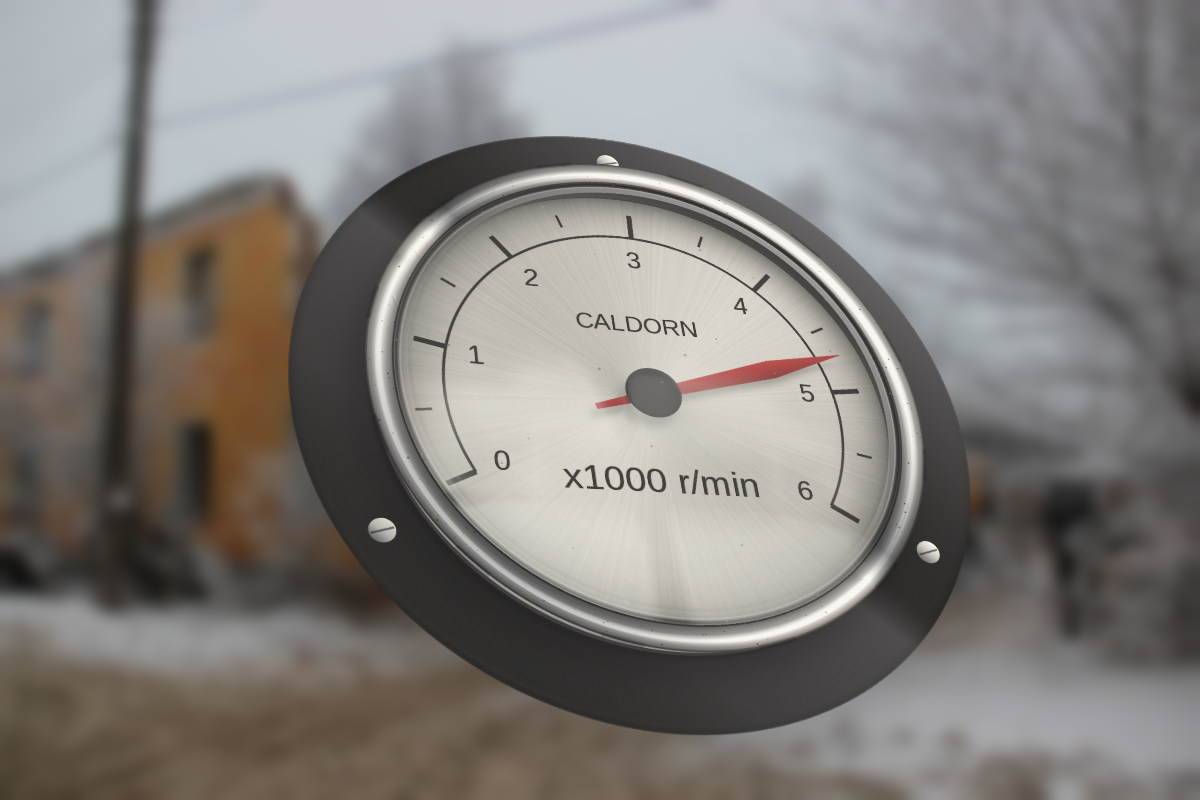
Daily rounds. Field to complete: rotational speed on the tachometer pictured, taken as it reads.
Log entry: 4750 rpm
